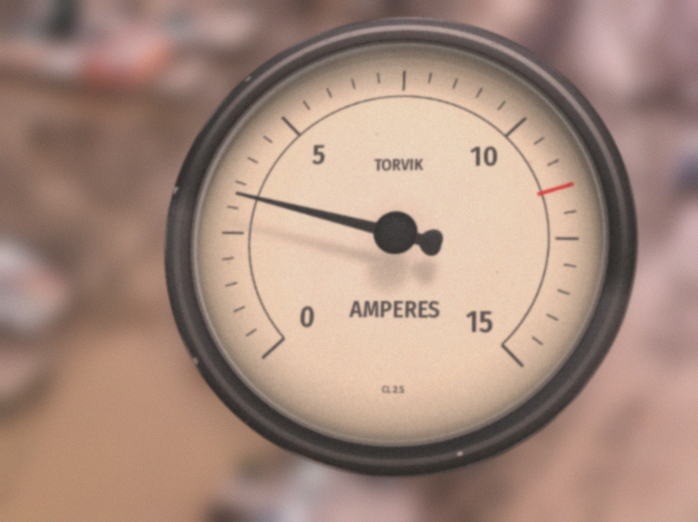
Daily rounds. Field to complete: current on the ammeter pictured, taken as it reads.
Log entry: 3.25 A
